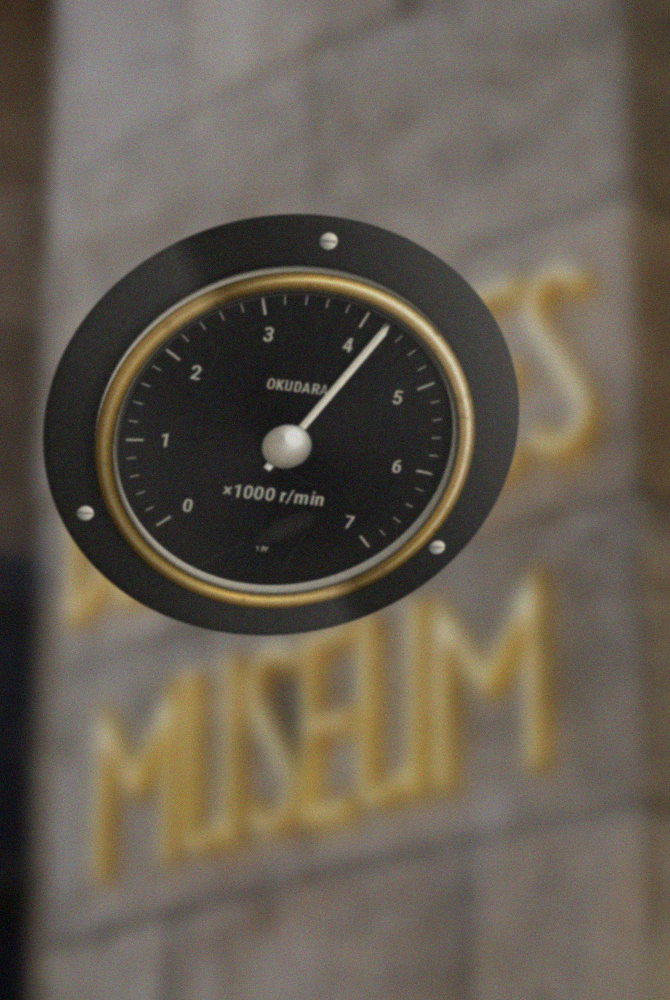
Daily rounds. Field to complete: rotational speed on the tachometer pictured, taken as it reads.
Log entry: 4200 rpm
